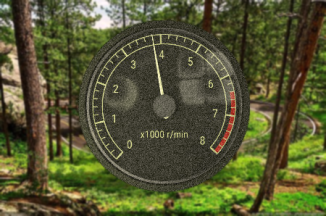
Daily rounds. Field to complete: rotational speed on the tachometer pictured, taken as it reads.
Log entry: 3800 rpm
